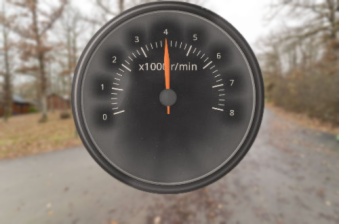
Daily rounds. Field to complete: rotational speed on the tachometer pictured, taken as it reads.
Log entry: 4000 rpm
